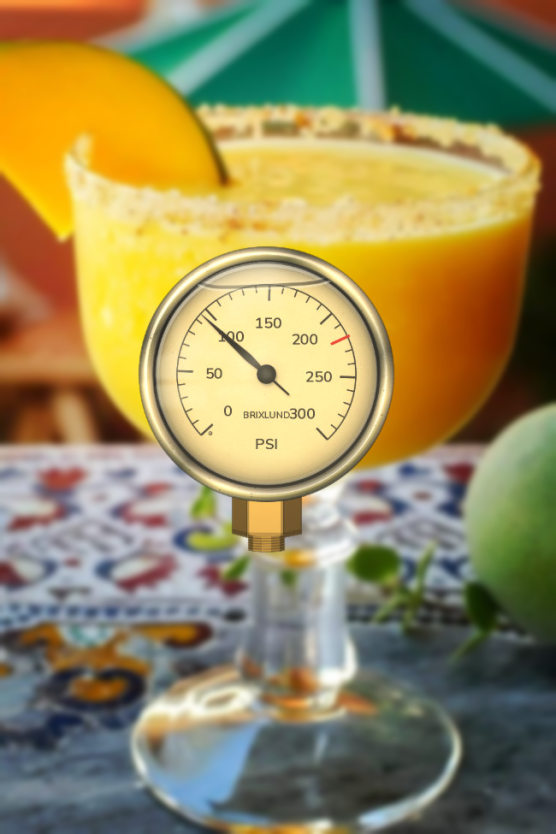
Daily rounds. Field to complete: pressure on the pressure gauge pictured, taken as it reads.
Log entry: 95 psi
